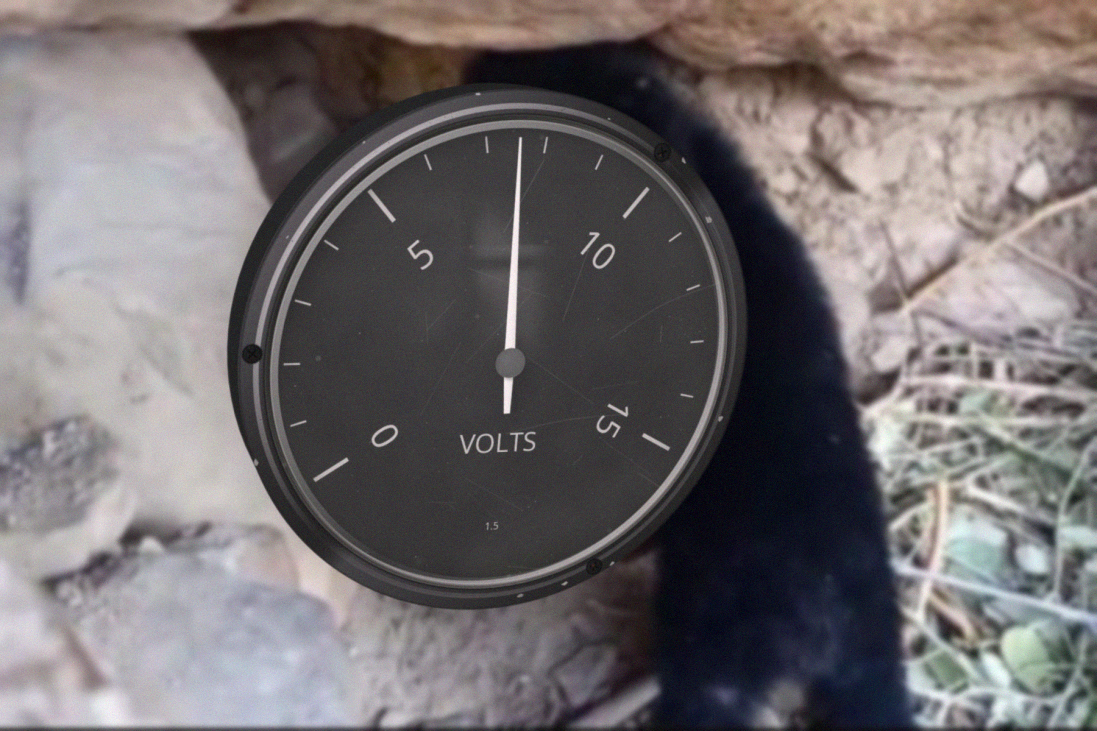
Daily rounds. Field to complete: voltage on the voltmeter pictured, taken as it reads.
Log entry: 7.5 V
